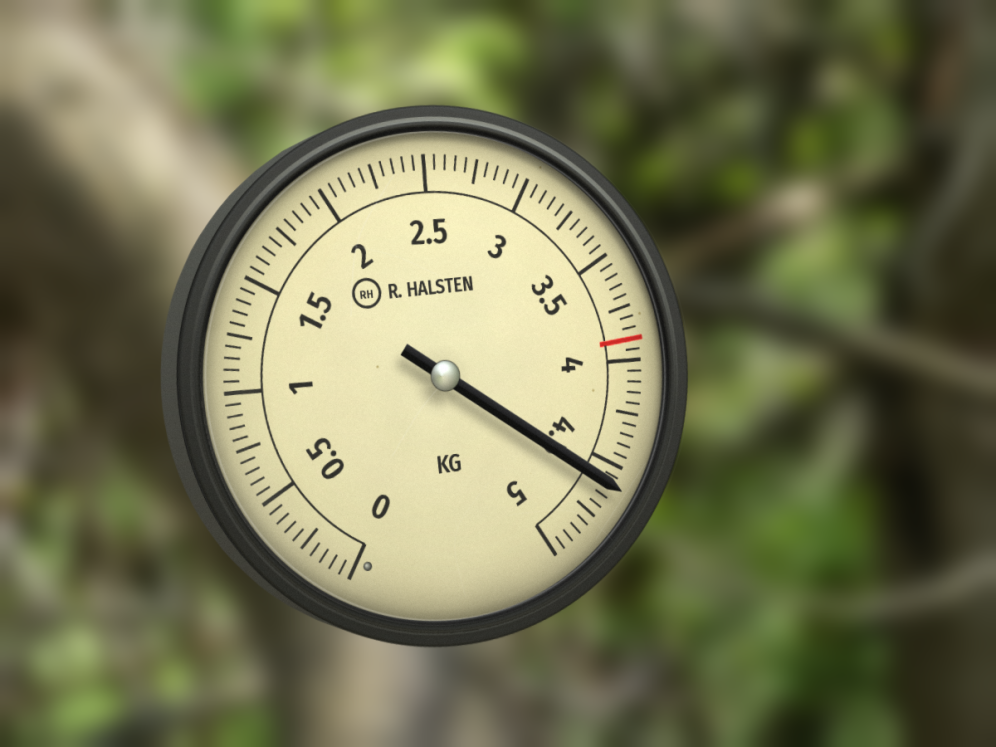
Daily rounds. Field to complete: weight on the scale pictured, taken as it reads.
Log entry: 4.6 kg
